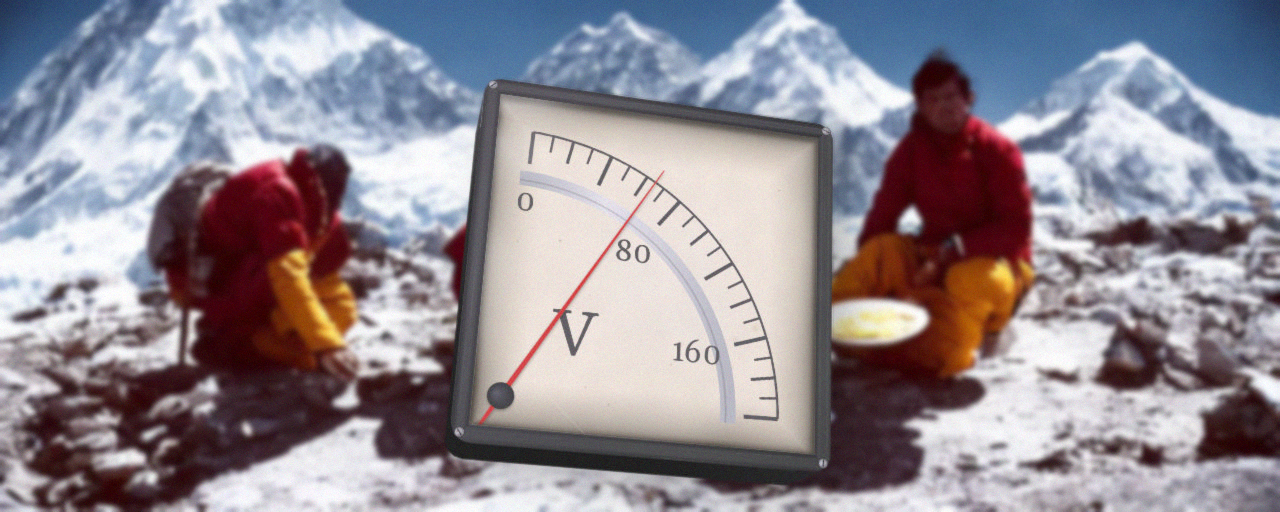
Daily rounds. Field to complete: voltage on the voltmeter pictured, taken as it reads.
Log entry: 65 V
